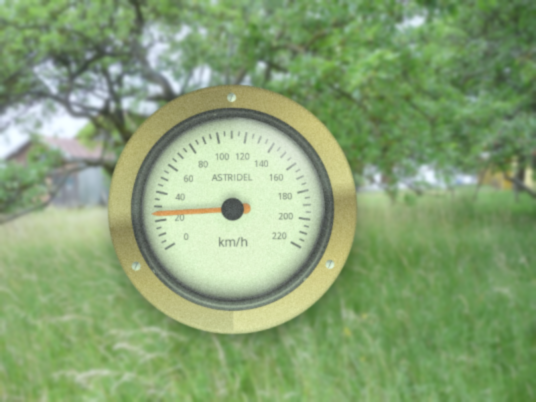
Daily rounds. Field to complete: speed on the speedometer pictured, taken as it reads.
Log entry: 25 km/h
